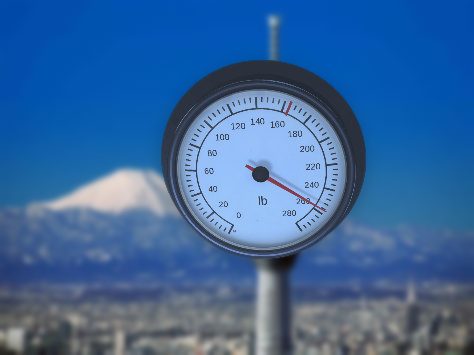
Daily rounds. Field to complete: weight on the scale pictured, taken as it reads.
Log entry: 256 lb
